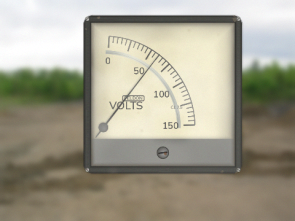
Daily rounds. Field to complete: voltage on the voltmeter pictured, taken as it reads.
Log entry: 60 V
